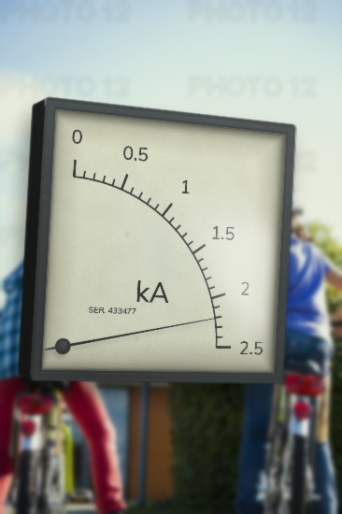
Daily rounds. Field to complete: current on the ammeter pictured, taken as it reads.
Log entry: 2.2 kA
